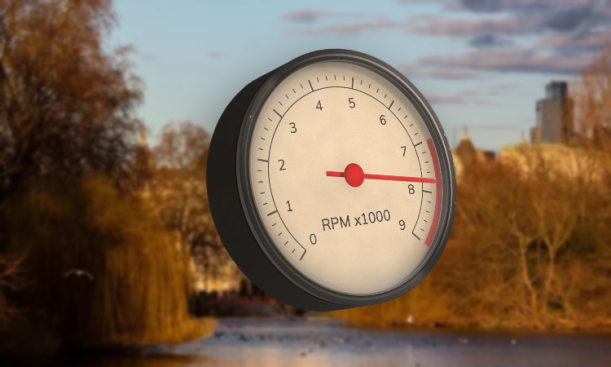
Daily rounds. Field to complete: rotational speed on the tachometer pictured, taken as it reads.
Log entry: 7800 rpm
